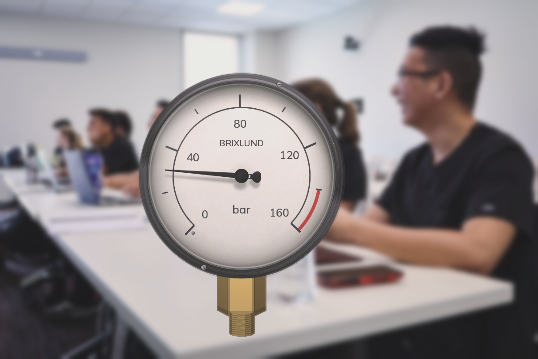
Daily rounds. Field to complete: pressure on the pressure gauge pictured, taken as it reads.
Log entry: 30 bar
